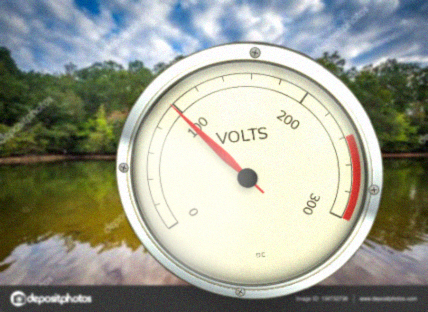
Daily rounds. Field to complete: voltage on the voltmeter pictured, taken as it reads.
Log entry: 100 V
